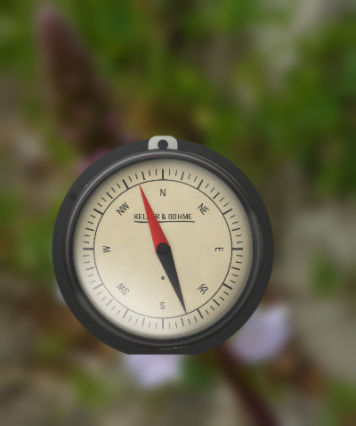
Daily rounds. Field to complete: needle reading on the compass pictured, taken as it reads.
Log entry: 340 °
